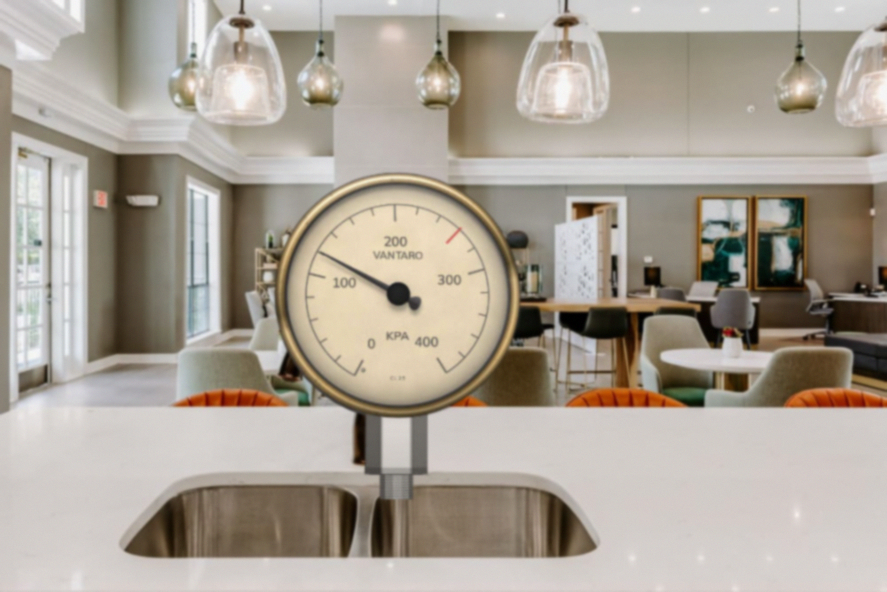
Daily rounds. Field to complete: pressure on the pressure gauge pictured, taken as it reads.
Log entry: 120 kPa
